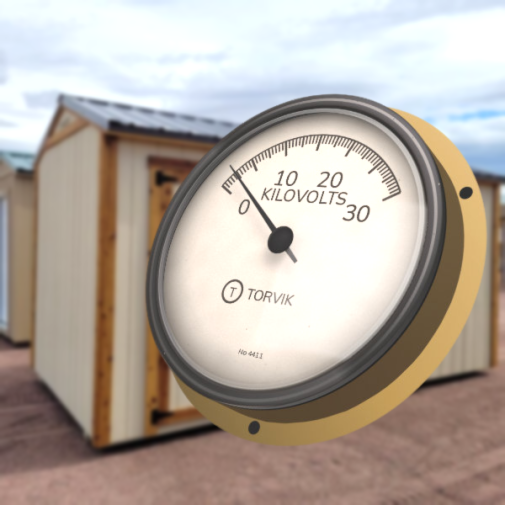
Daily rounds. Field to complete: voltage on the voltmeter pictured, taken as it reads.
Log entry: 2.5 kV
